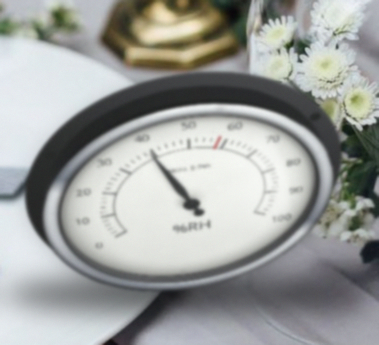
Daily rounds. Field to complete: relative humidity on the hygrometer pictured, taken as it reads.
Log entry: 40 %
